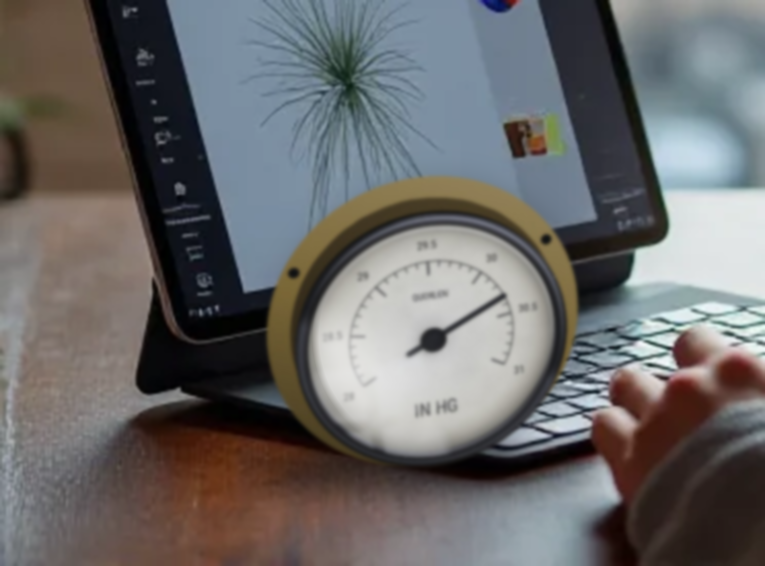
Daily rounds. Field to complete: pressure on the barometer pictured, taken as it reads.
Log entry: 30.3 inHg
